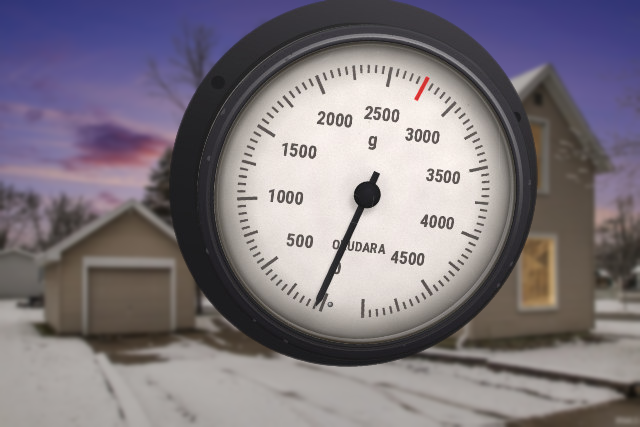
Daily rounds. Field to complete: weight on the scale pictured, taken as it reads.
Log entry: 50 g
